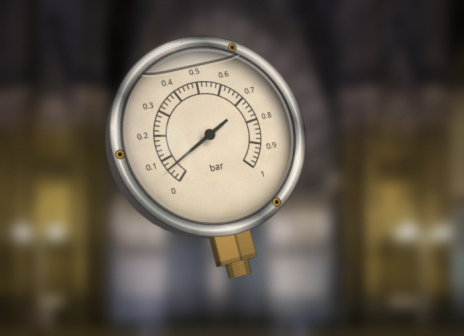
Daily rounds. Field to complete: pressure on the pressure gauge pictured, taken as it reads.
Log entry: 0.06 bar
